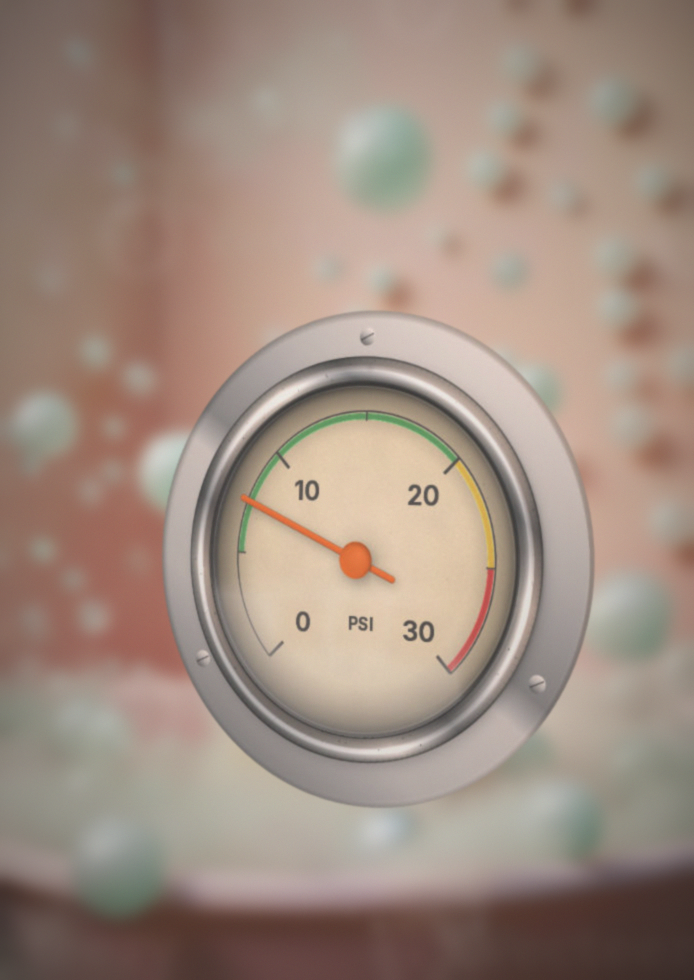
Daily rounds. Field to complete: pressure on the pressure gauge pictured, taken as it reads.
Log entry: 7.5 psi
